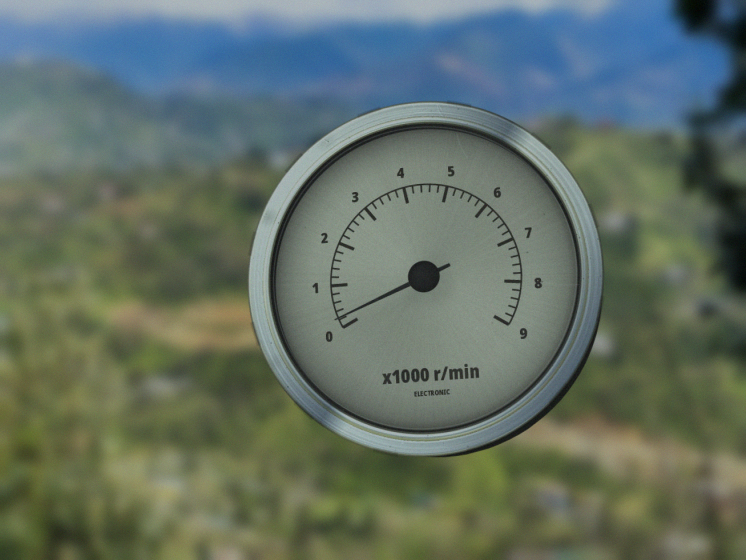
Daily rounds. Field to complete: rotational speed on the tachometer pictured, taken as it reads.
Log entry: 200 rpm
